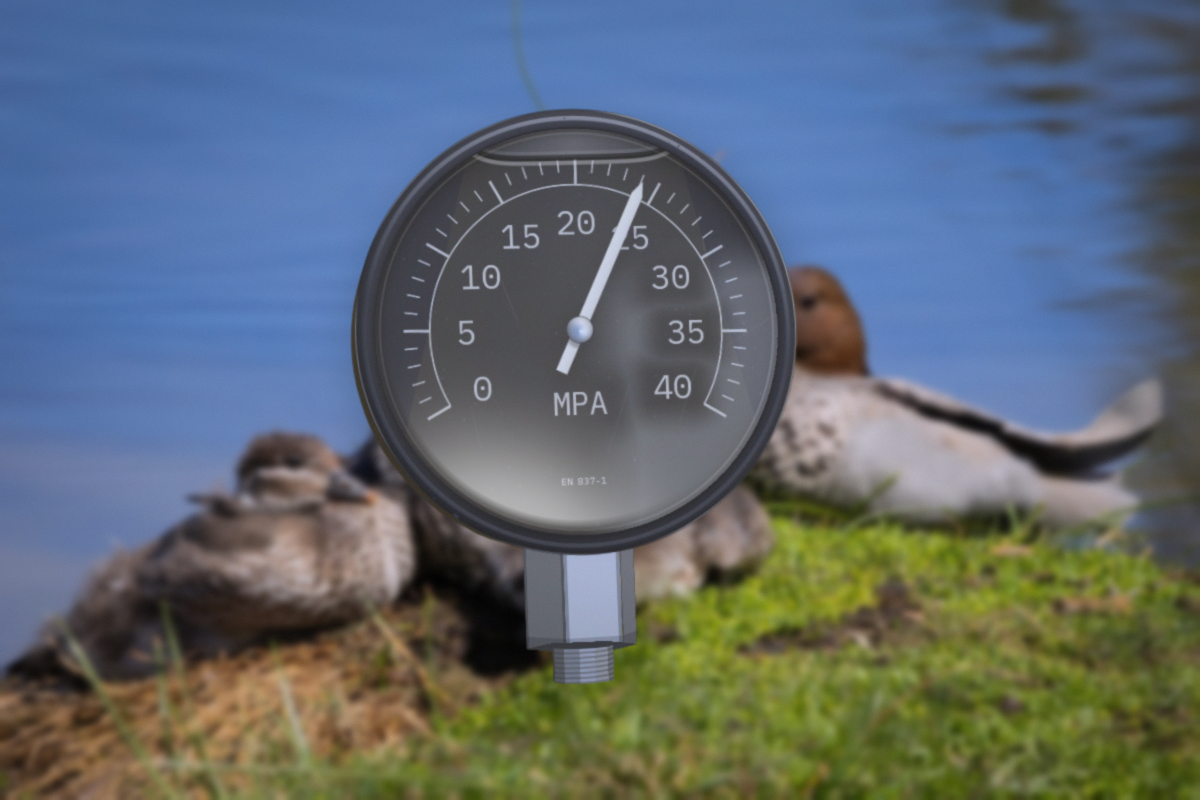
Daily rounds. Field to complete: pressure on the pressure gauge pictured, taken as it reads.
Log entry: 24 MPa
